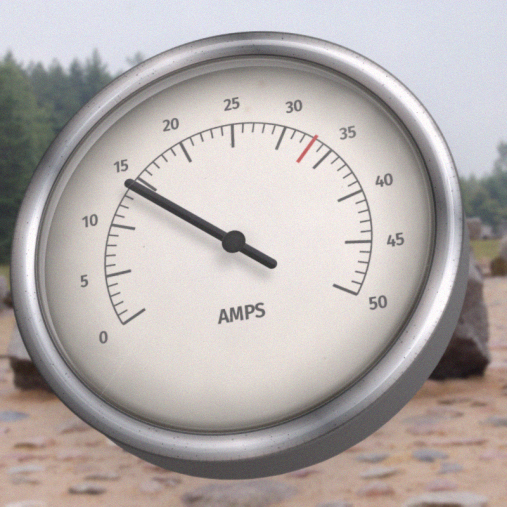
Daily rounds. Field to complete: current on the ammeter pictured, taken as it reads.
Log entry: 14 A
